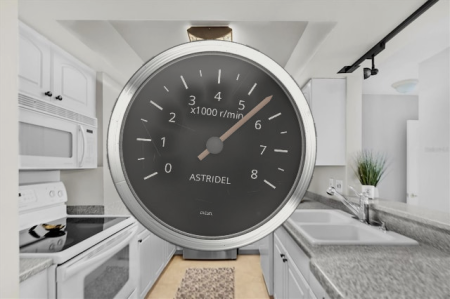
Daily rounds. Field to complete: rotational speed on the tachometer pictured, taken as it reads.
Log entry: 5500 rpm
